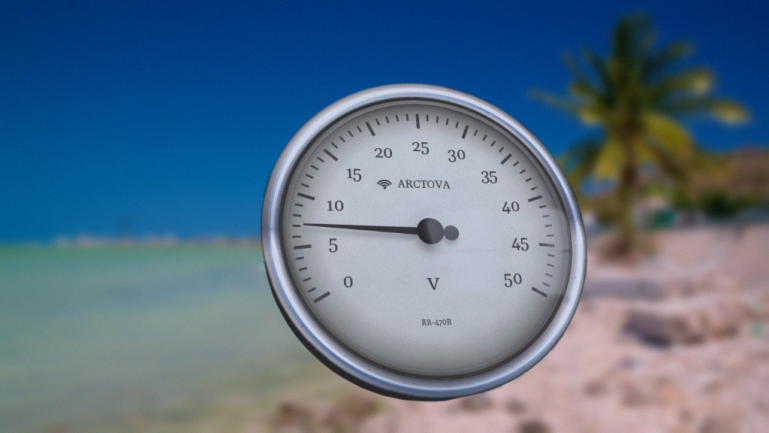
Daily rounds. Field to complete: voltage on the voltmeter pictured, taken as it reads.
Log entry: 7 V
